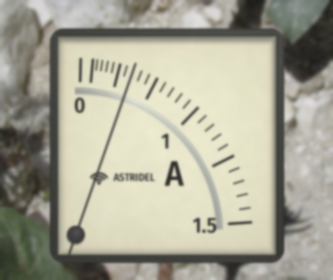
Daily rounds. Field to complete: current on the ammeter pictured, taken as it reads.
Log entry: 0.6 A
